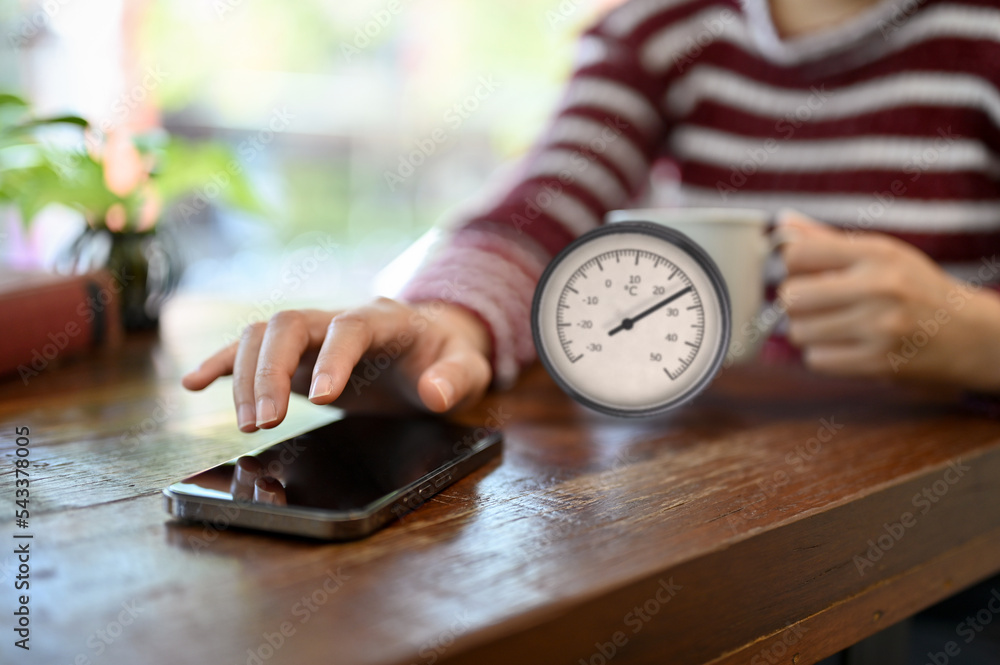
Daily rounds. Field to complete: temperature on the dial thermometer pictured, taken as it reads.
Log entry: 25 °C
